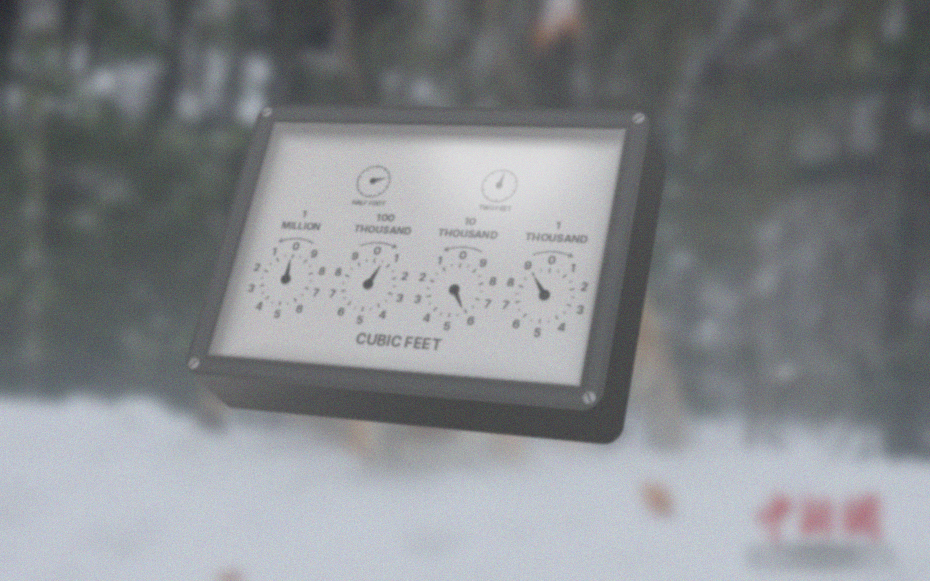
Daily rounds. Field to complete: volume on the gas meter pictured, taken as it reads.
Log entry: 5900 ft³
